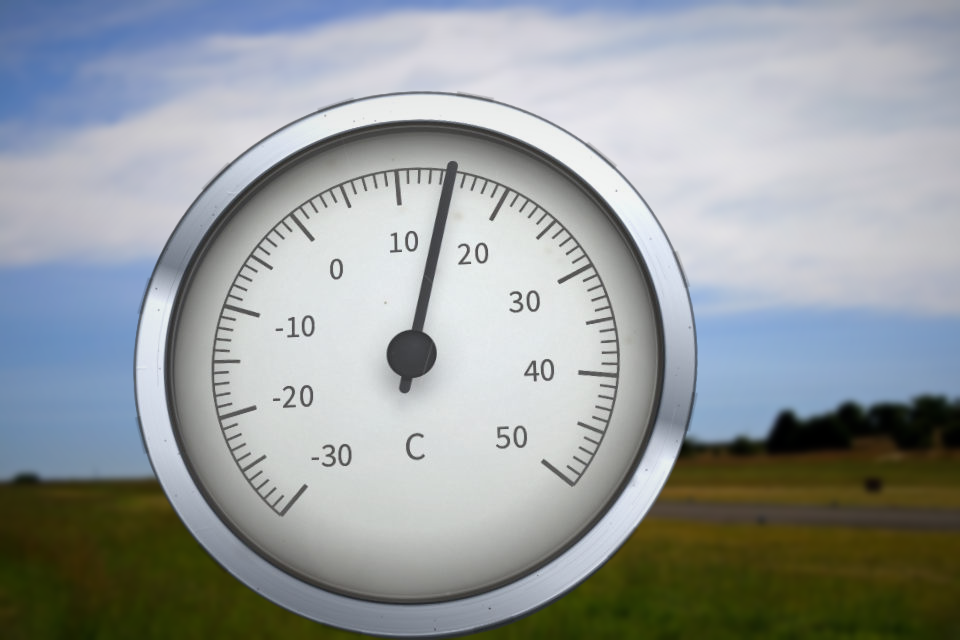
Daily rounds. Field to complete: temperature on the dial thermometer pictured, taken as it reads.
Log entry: 15 °C
